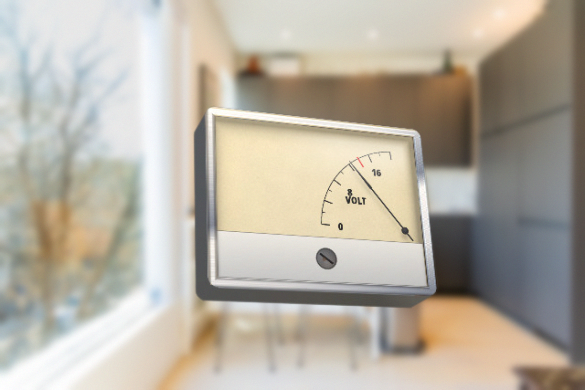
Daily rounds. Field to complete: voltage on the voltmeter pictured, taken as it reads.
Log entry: 12 V
